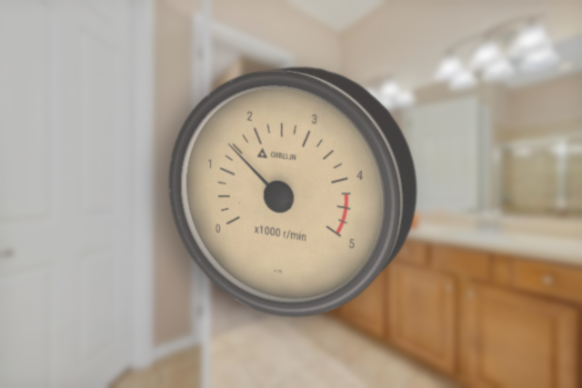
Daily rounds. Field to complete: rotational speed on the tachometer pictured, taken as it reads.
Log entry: 1500 rpm
